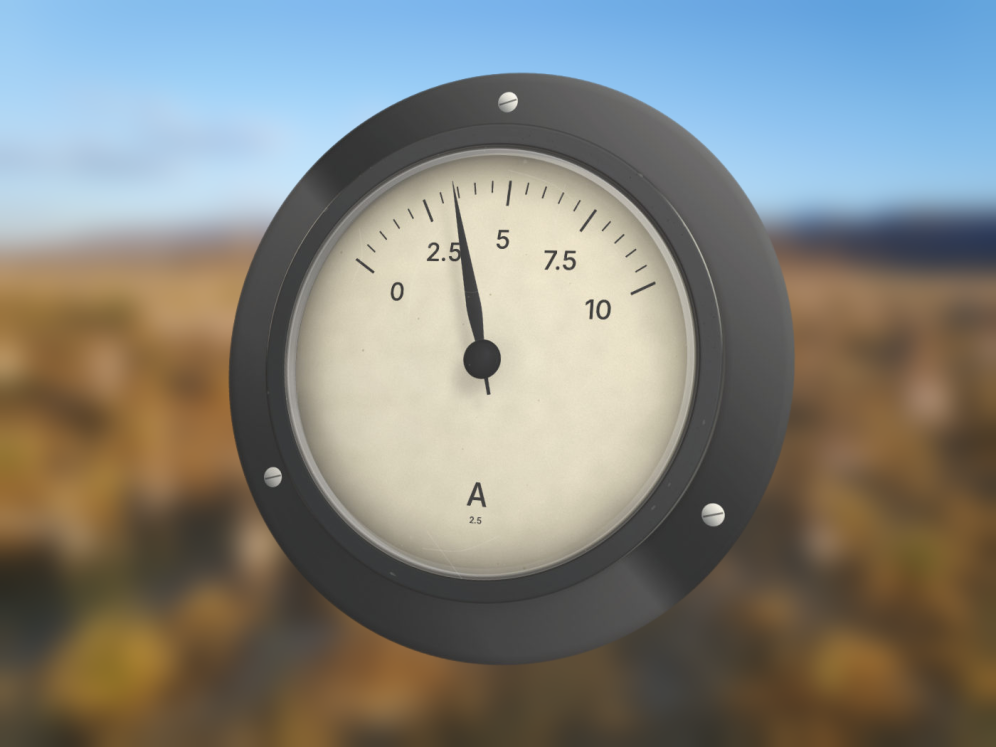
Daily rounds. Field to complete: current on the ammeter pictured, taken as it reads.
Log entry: 3.5 A
